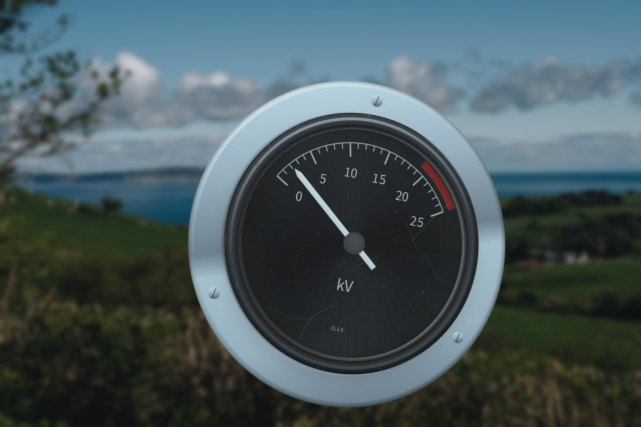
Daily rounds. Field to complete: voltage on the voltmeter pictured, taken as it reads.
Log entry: 2 kV
